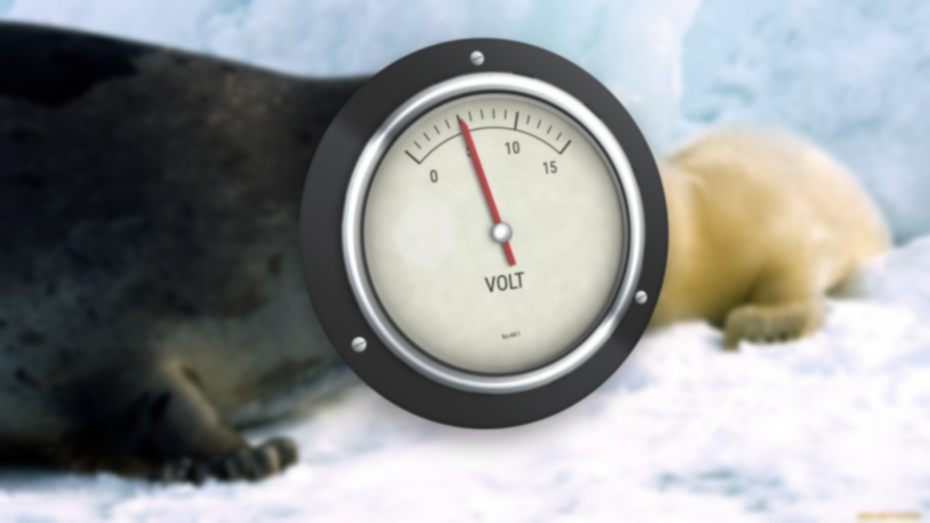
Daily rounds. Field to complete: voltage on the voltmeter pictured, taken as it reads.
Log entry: 5 V
